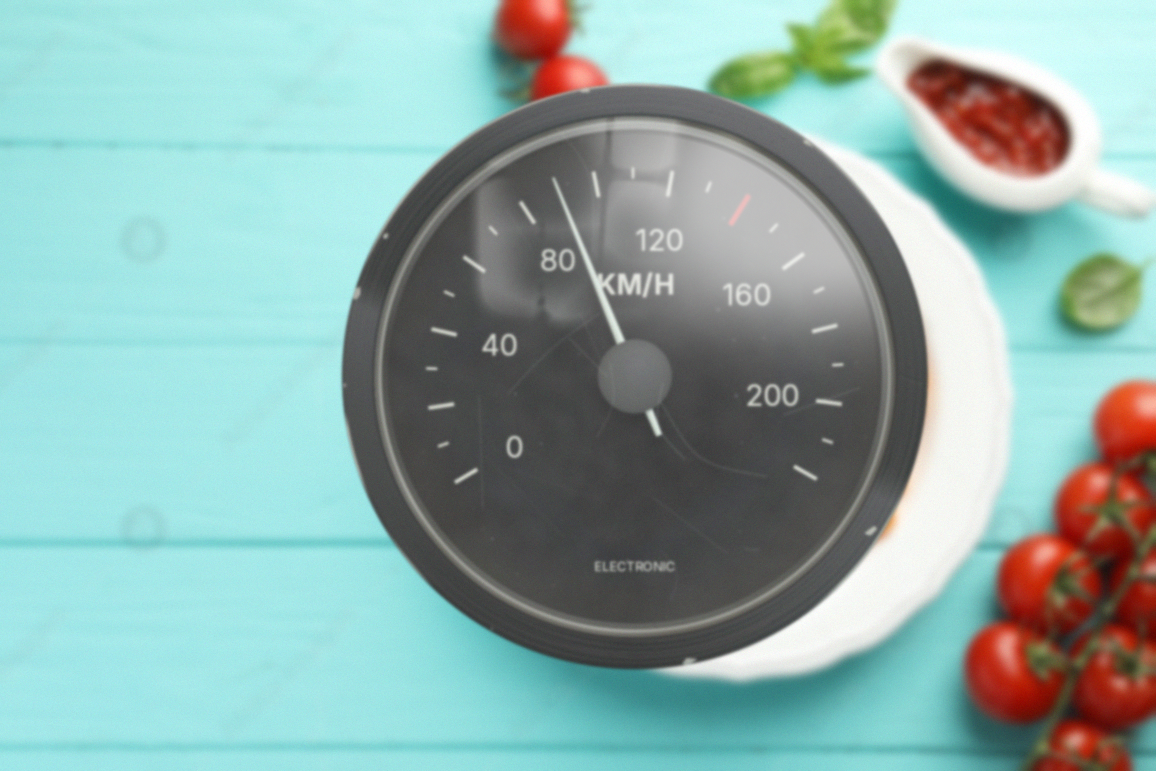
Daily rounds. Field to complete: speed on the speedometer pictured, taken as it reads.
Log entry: 90 km/h
